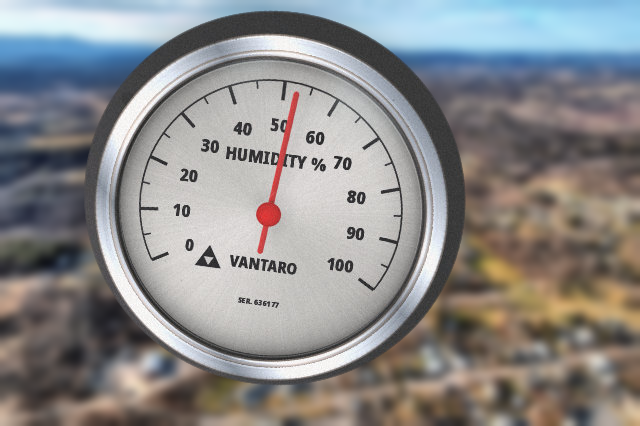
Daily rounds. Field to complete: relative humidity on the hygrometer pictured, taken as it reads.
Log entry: 52.5 %
